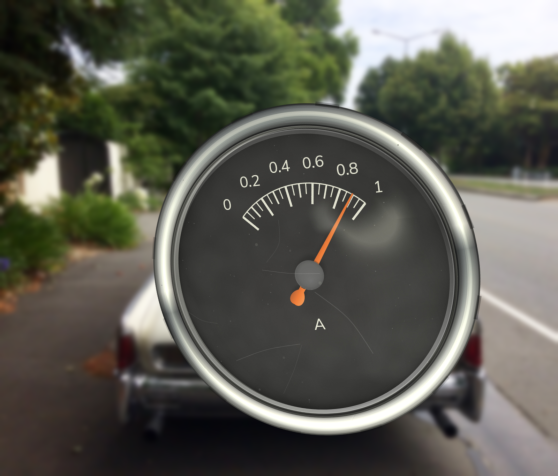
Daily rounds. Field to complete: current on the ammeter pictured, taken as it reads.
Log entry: 0.9 A
